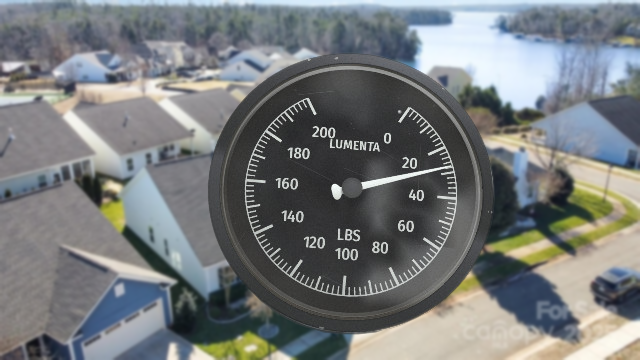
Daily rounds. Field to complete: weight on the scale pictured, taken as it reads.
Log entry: 28 lb
